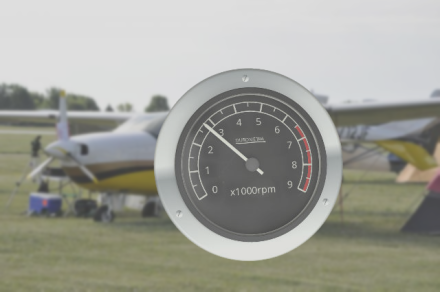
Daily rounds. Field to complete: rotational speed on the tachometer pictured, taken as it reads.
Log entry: 2750 rpm
